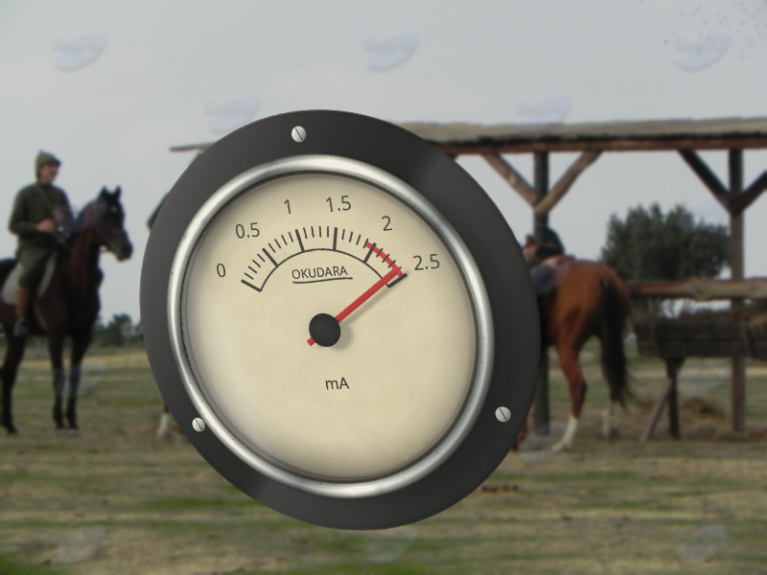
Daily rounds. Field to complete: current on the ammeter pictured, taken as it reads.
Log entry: 2.4 mA
